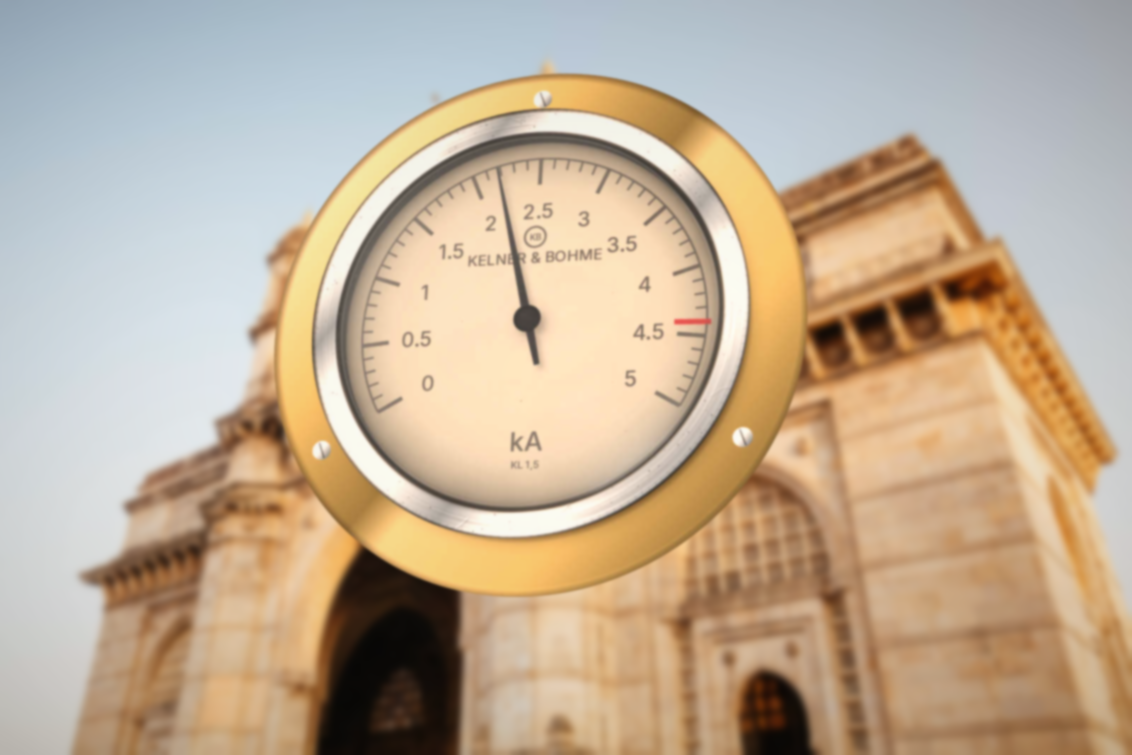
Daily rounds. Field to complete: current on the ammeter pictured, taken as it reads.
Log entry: 2.2 kA
